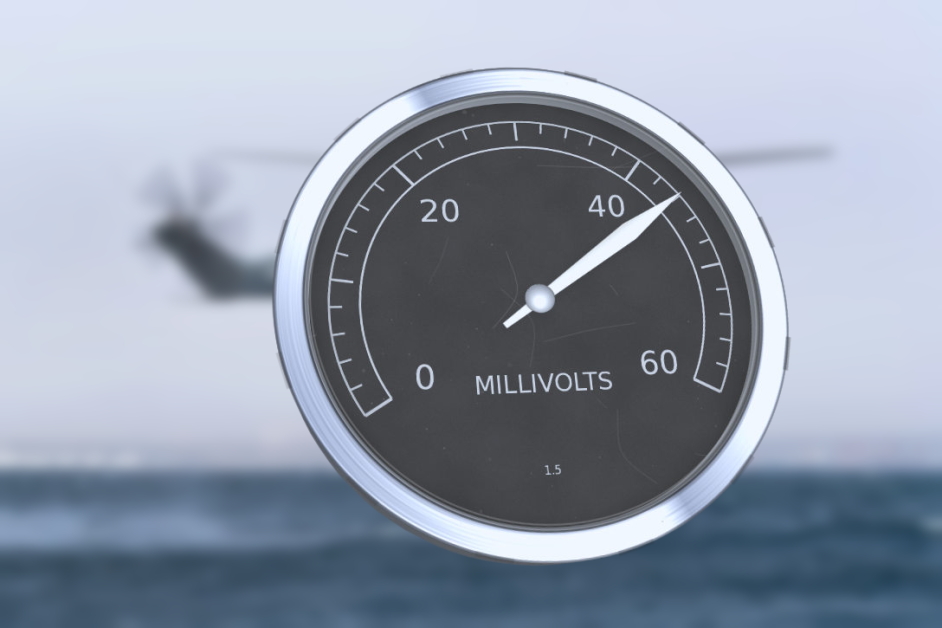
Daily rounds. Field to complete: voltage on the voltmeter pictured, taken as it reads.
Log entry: 44 mV
